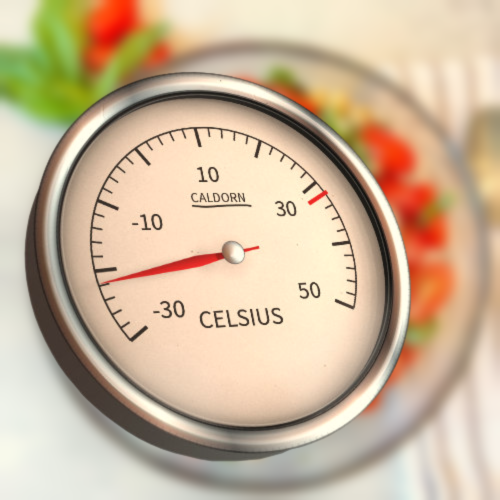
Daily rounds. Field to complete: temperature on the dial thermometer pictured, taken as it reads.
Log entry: -22 °C
